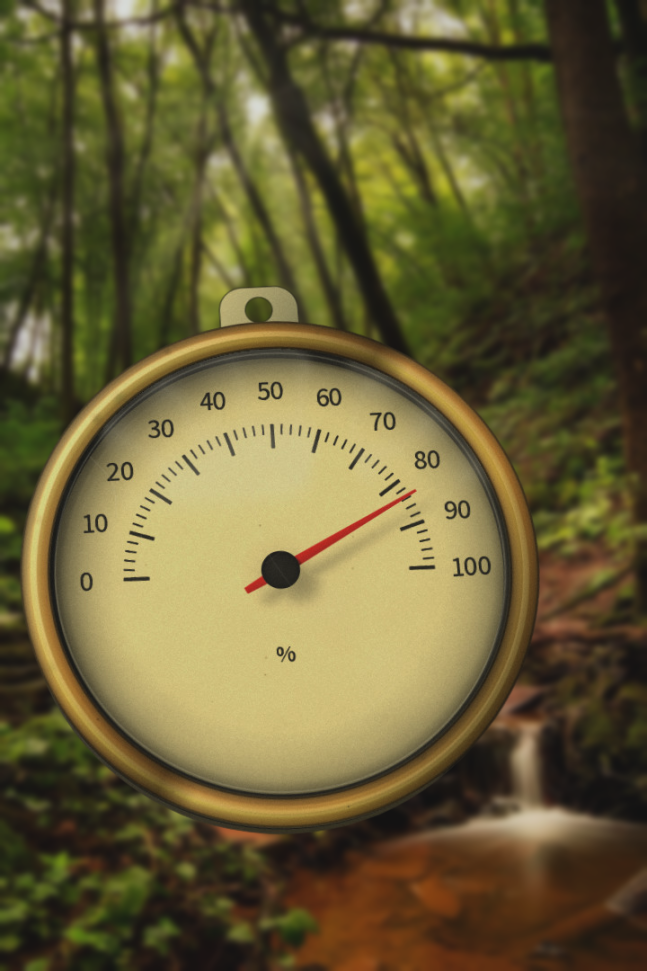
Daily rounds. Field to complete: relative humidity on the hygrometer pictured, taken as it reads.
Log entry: 84 %
